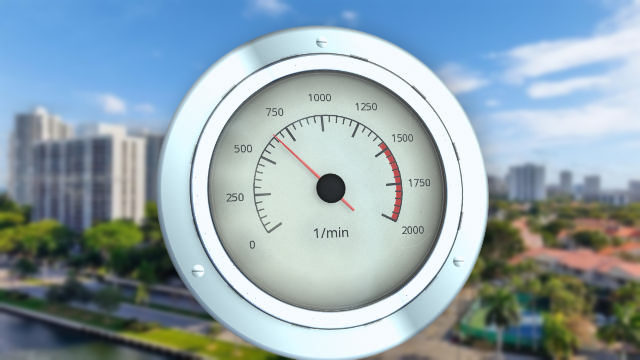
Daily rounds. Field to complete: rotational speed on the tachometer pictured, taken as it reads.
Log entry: 650 rpm
